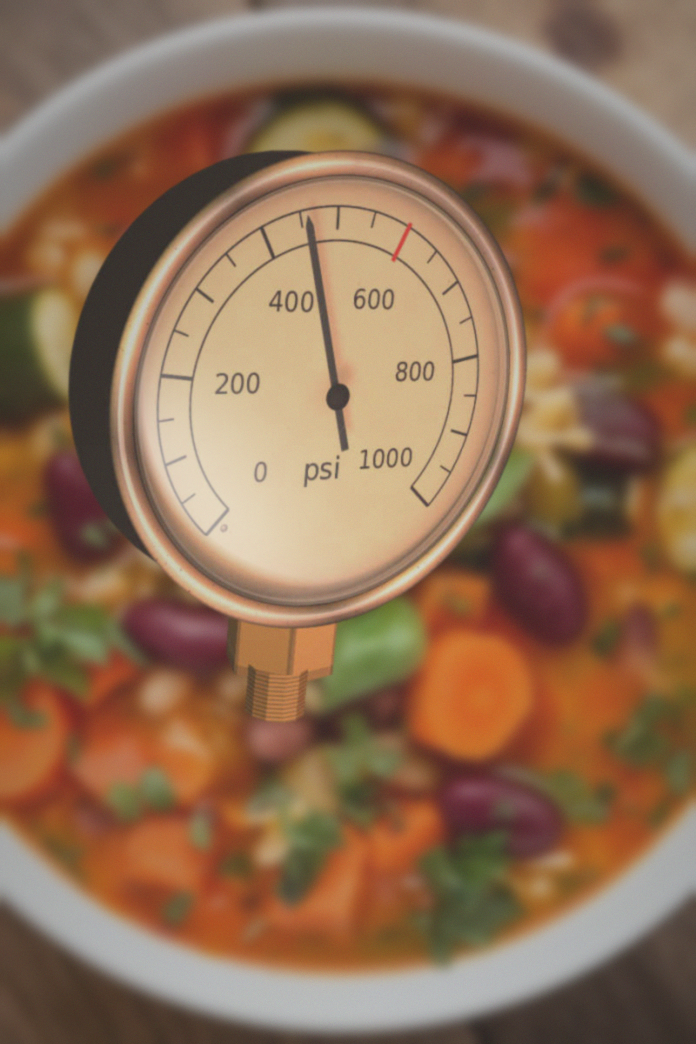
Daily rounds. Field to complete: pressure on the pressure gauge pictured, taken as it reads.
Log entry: 450 psi
